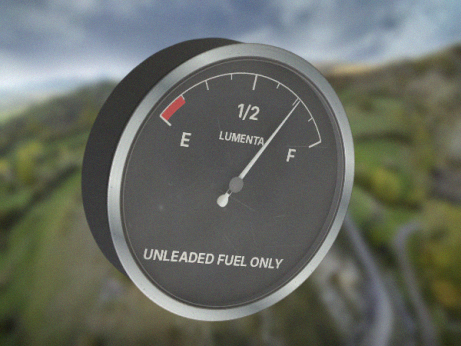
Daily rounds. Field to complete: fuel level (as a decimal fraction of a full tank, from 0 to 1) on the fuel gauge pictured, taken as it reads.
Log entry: 0.75
